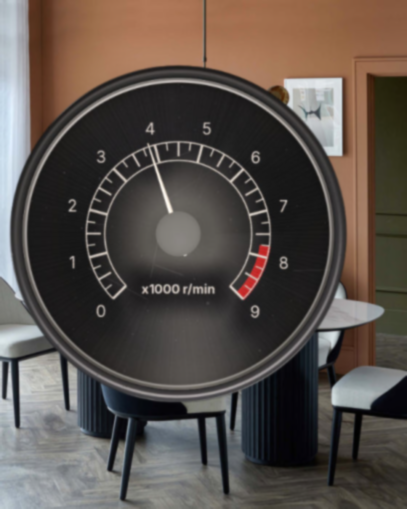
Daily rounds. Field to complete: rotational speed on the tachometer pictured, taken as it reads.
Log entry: 3875 rpm
